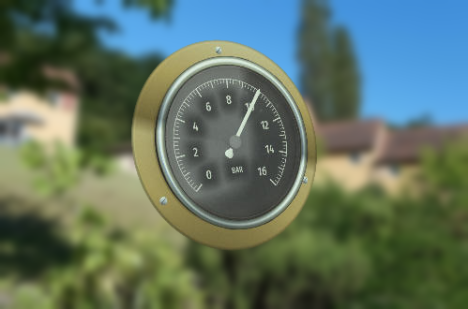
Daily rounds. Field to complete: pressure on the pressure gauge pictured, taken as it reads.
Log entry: 10 bar
